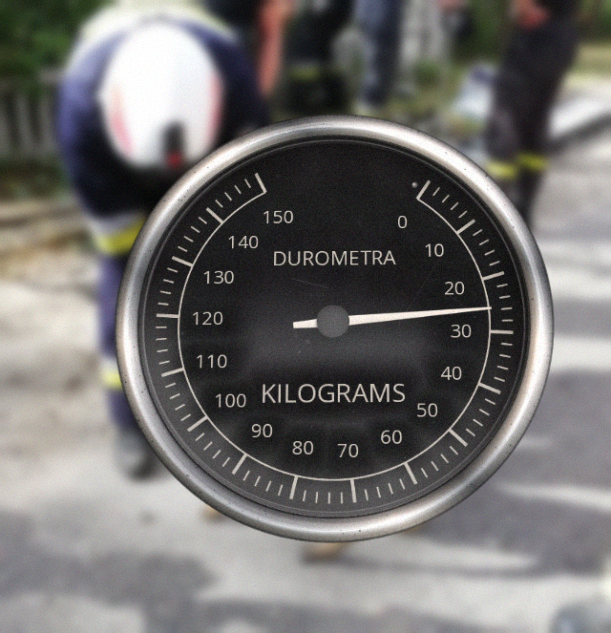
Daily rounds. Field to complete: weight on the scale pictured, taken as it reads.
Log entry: 26 kg
